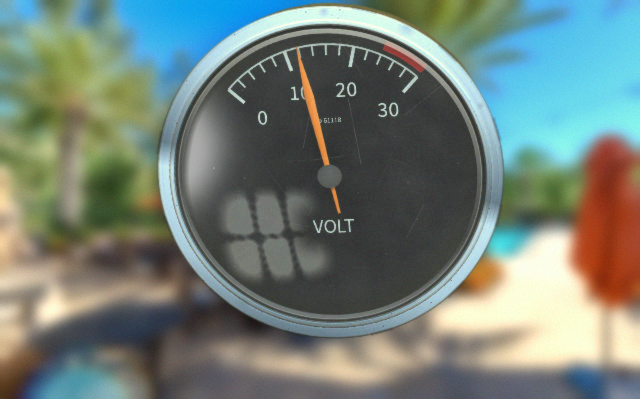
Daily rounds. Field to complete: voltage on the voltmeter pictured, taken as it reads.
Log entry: 12 V
